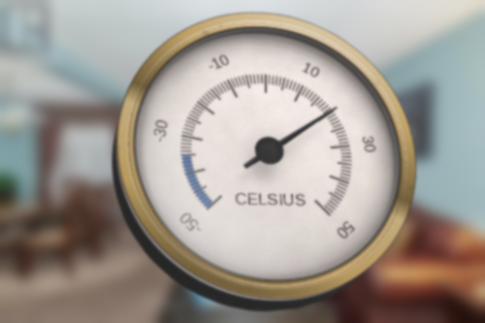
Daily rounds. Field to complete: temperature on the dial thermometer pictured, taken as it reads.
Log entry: 20 °C
